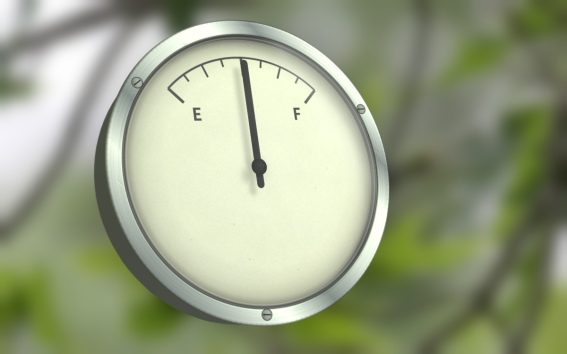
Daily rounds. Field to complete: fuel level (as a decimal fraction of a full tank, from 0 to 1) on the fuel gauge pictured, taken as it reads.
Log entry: 0.5
